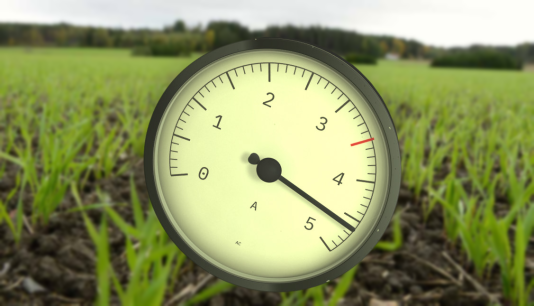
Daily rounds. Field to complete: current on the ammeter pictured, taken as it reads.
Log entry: 4.6 A
